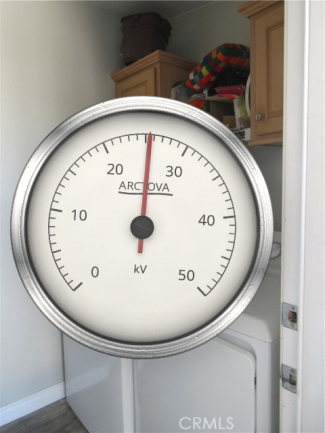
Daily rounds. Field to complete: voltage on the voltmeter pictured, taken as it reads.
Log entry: 25.5 kV
